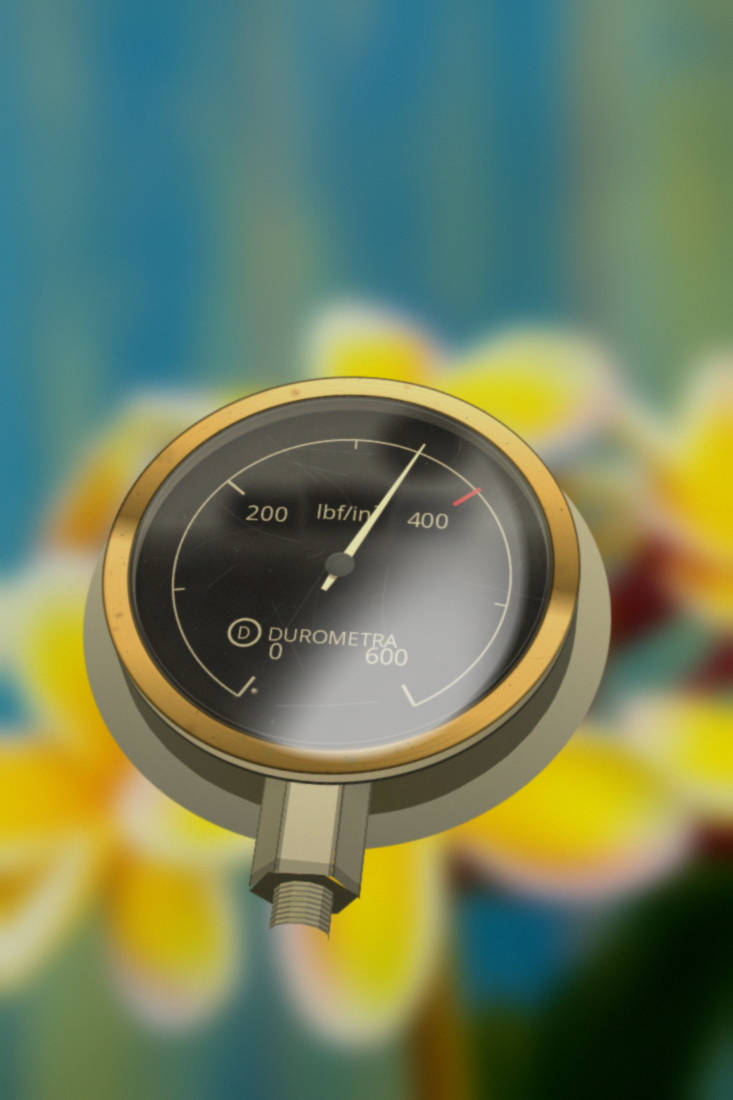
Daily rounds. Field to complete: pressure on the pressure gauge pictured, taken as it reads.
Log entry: 350 psi
